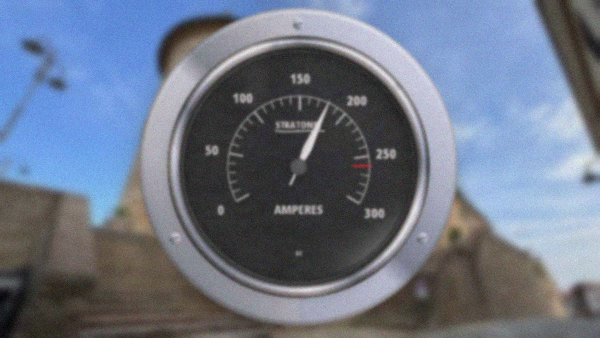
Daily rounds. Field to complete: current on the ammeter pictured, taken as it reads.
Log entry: 180 A
